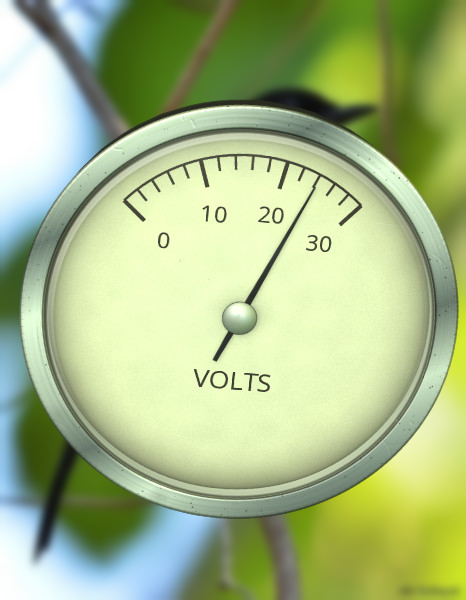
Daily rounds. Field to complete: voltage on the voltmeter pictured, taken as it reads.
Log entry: 24 V
